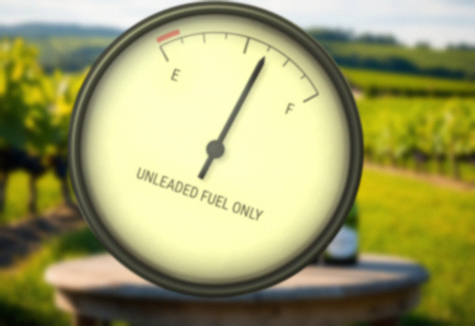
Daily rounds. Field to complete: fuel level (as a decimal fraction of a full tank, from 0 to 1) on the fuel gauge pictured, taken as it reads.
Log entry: 0.625
